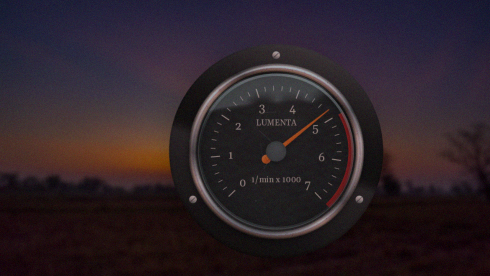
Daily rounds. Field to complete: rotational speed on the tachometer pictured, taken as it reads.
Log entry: 4800 rpm
